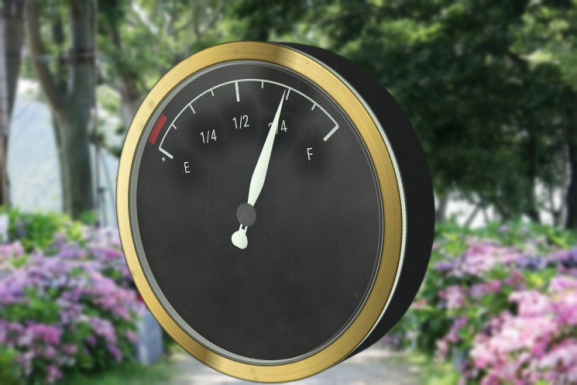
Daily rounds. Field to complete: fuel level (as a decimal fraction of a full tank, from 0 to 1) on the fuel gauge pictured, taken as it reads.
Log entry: 0.75
